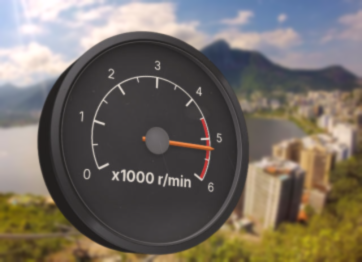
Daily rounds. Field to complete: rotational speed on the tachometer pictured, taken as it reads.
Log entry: 5250 rpm
